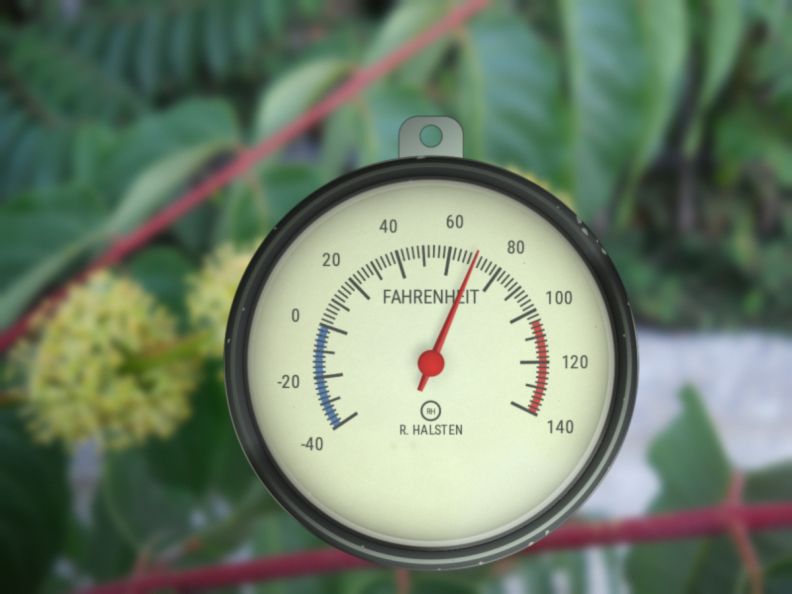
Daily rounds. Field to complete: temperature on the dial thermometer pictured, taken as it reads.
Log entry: 70 °F
